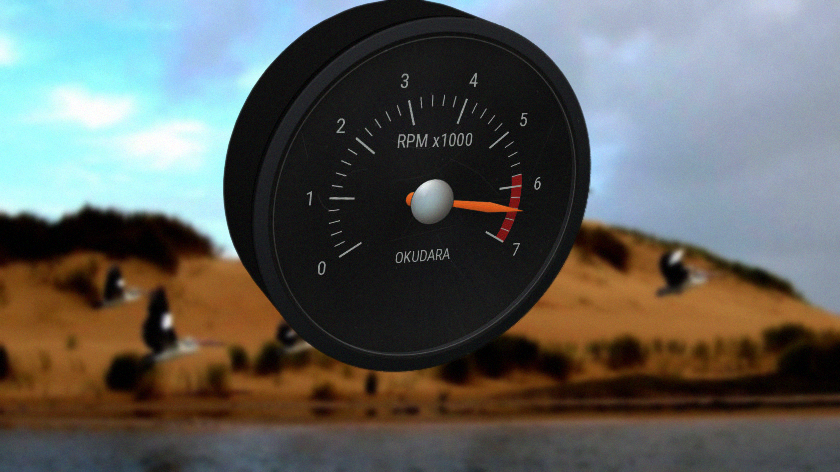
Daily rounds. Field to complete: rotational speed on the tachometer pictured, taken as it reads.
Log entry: 6400 rpm
